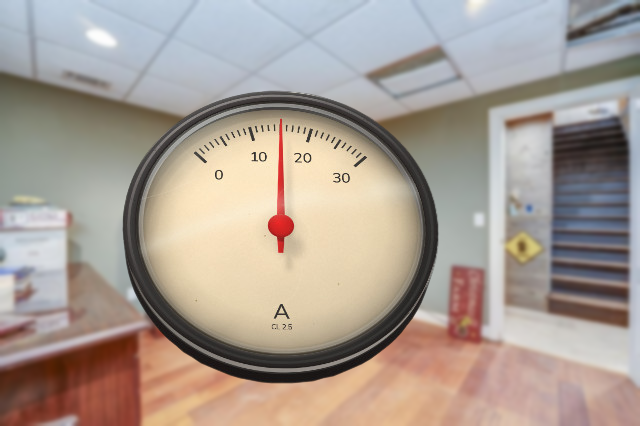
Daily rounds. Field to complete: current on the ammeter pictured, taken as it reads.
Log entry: 15 A
